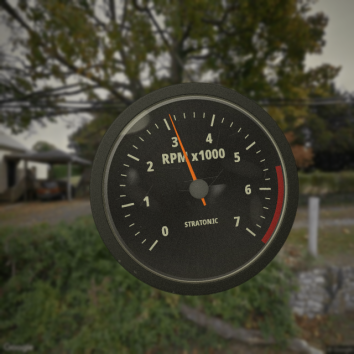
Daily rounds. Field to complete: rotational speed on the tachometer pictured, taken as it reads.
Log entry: 3100 rpm
